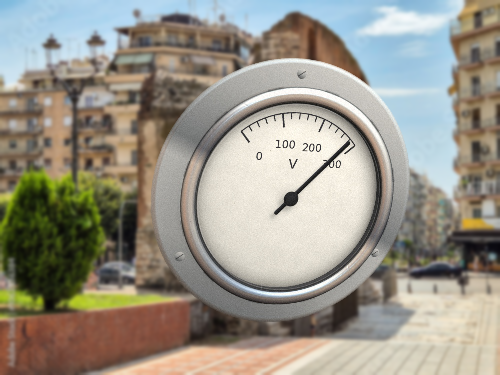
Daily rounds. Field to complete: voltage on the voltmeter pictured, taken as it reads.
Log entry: 280 V
